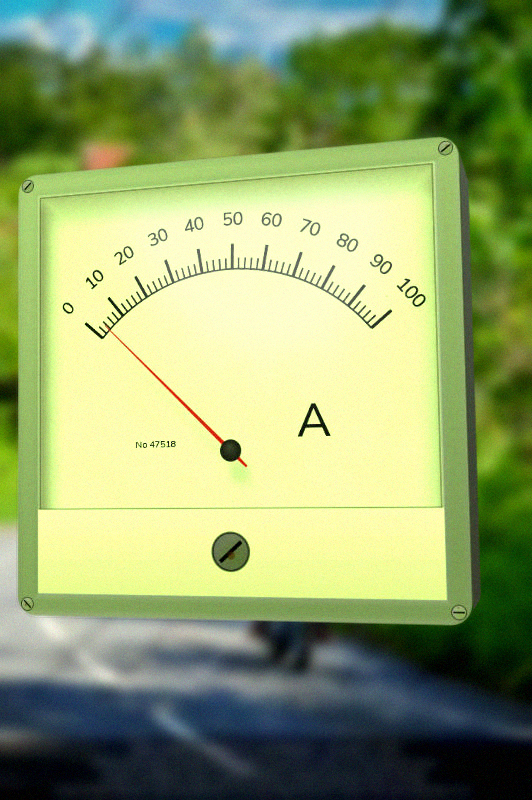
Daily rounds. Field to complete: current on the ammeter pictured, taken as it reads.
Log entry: 4 A
